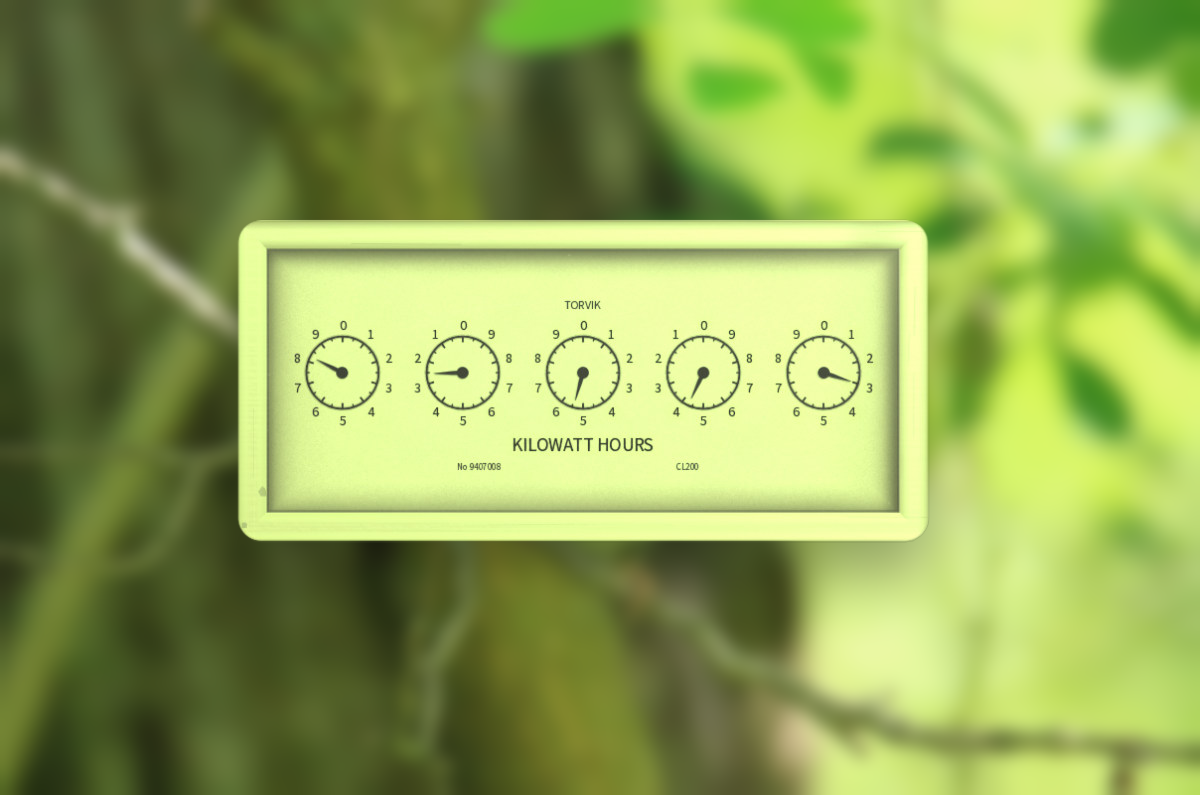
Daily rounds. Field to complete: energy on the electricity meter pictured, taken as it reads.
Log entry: 82543 kWh
